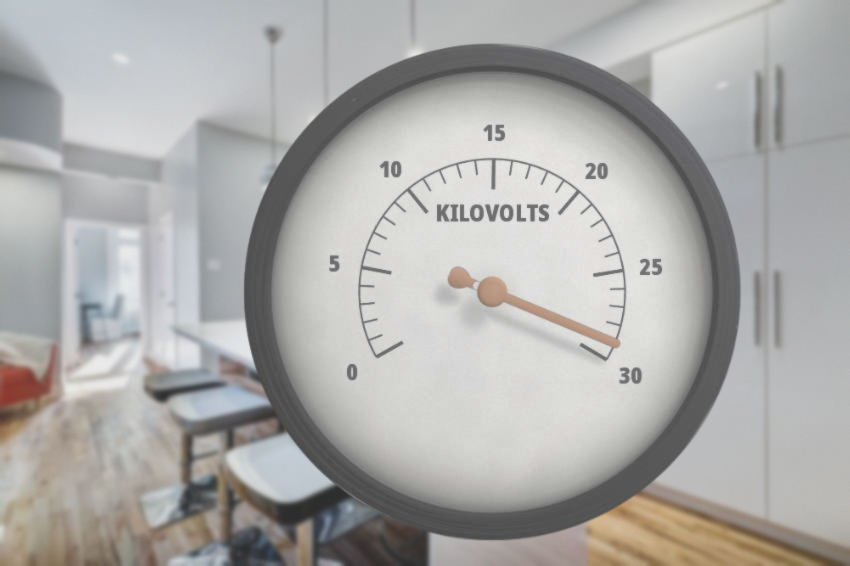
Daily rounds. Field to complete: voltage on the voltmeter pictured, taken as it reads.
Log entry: 29 kV
